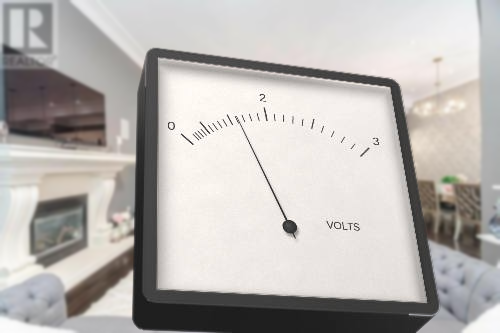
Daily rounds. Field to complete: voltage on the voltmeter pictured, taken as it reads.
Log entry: 1.6 V
